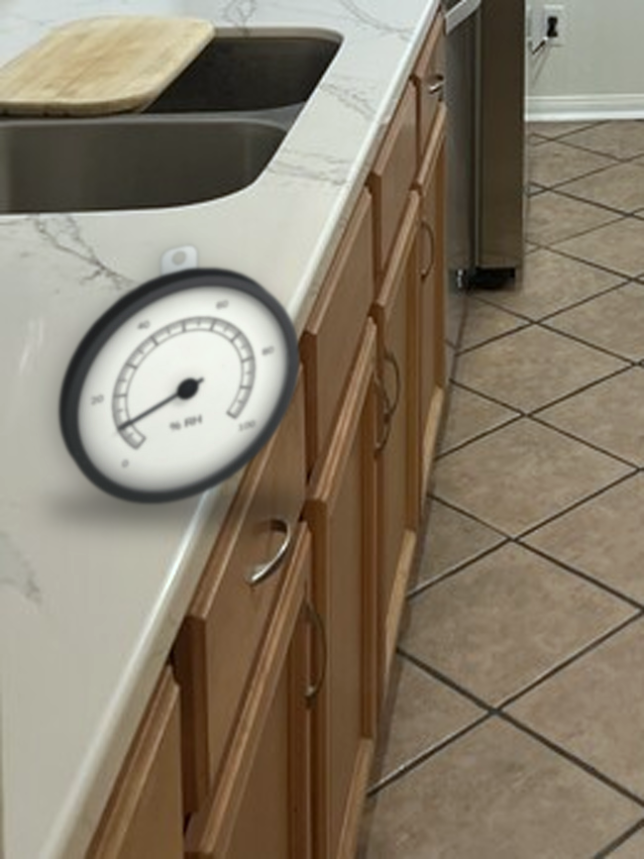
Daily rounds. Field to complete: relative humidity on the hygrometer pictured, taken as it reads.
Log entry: 10 %
